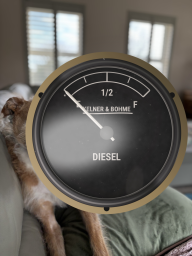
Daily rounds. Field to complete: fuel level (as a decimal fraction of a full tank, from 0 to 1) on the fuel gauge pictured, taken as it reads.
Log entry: 0
